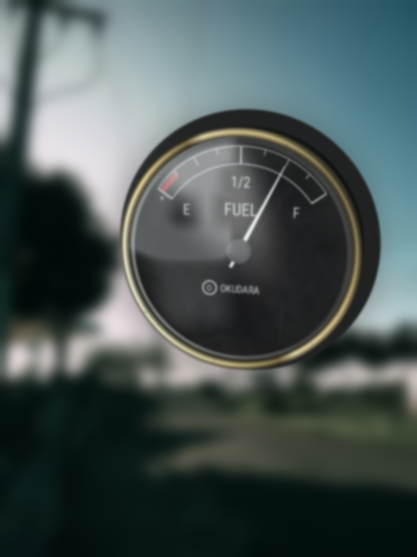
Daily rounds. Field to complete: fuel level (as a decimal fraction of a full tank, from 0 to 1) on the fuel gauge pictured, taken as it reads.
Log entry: 0.75
